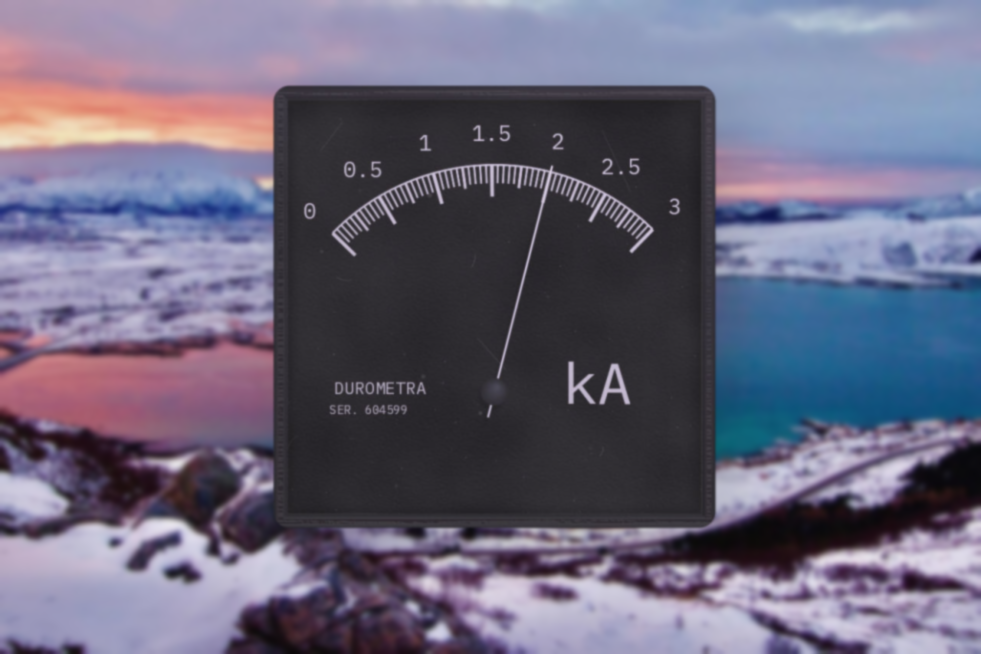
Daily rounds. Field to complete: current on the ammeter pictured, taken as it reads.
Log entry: 2 kA
